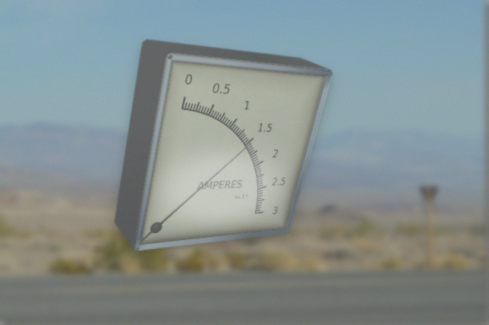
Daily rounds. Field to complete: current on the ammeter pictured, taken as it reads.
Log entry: 1.5 A
